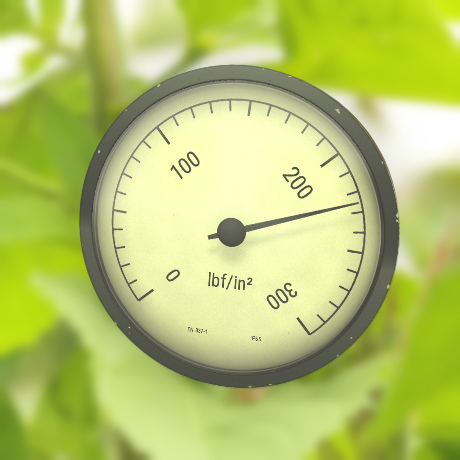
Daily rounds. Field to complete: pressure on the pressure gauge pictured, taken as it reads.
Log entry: 225 psi
